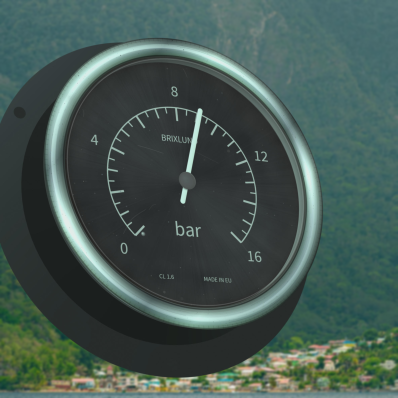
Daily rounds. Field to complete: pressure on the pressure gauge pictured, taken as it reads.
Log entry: 9 bar
